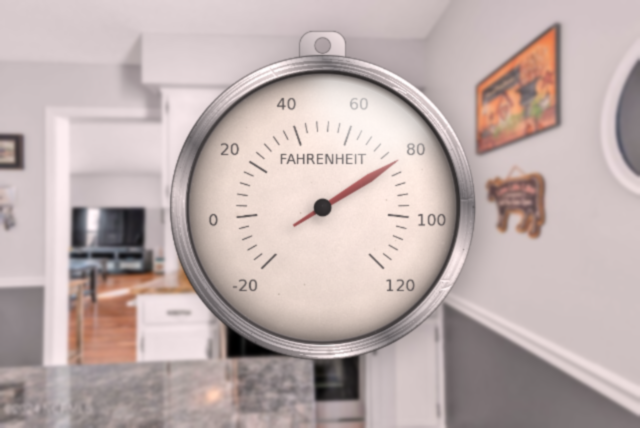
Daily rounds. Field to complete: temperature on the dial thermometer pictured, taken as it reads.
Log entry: 80 °F
